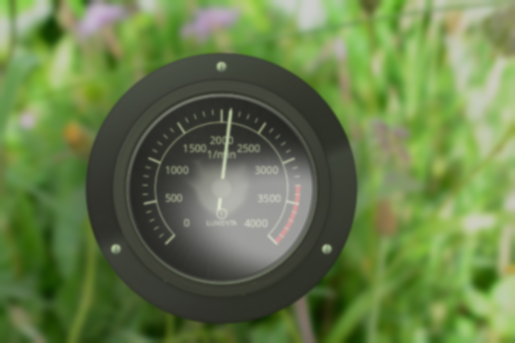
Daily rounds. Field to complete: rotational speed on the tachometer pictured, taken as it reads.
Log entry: 2100 rpm
